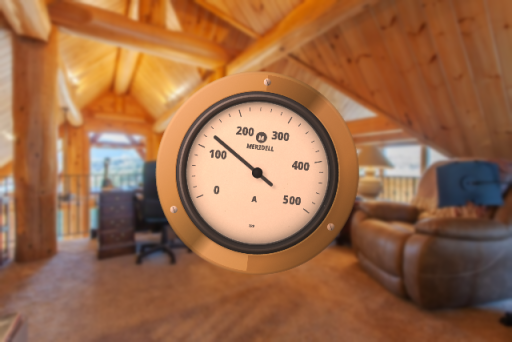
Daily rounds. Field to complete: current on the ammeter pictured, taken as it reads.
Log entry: 130 A
